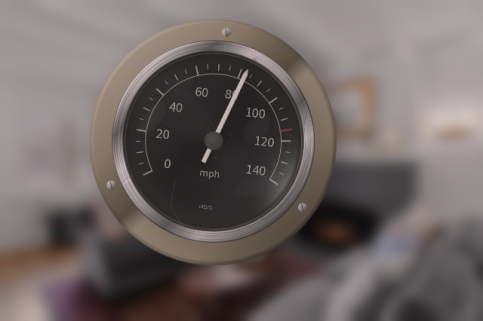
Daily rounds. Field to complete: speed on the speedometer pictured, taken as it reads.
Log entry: 82.5 mph
